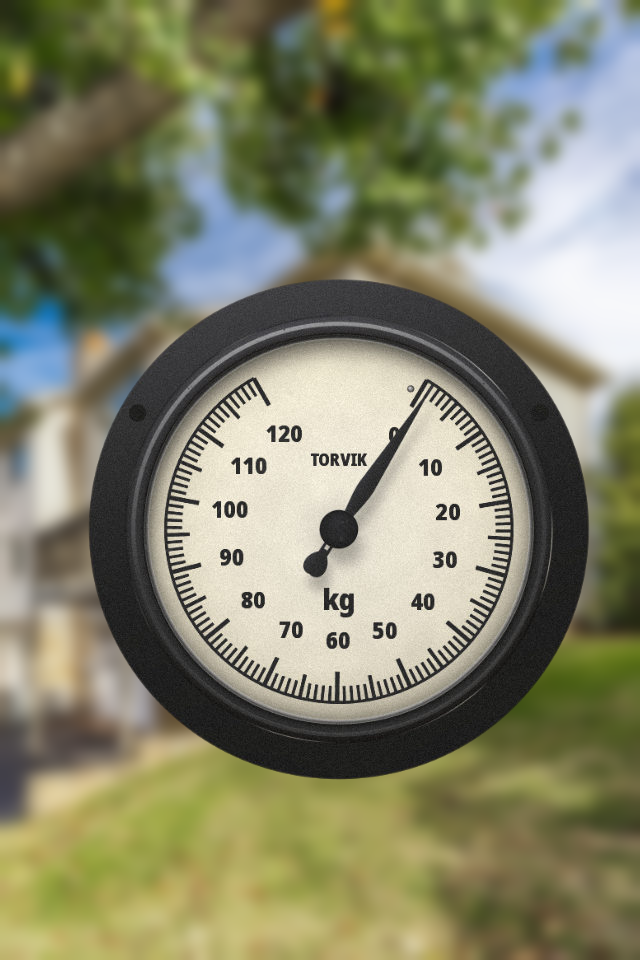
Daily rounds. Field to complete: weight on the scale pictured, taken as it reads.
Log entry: 1 kg
